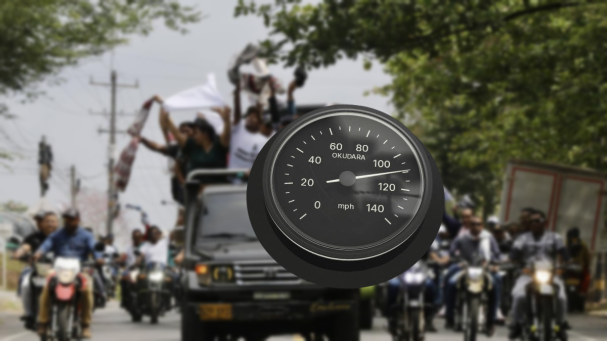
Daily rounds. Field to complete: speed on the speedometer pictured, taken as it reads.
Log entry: 110 mph
